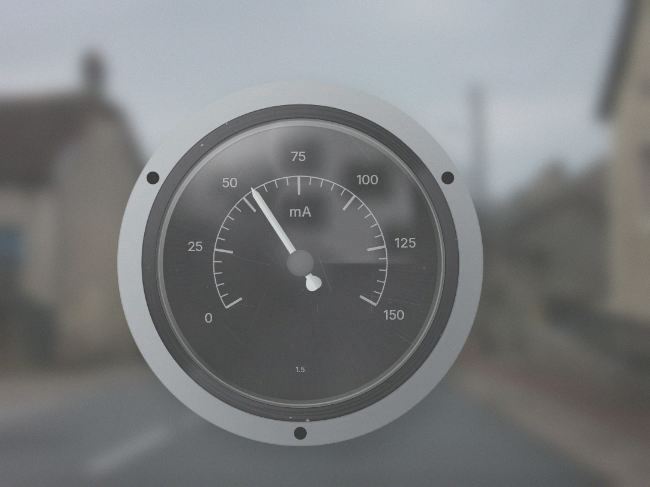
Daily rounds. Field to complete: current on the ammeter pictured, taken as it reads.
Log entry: 55 mA
